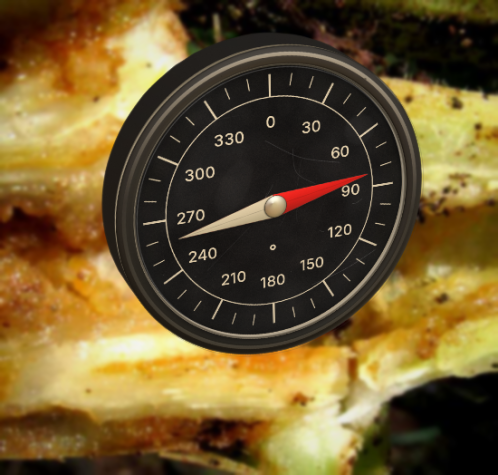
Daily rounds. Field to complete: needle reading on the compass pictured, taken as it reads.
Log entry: 80 °
